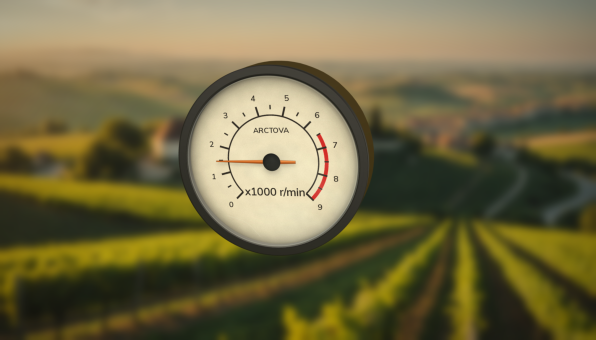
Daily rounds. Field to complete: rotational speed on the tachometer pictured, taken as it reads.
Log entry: 1500 rpm
